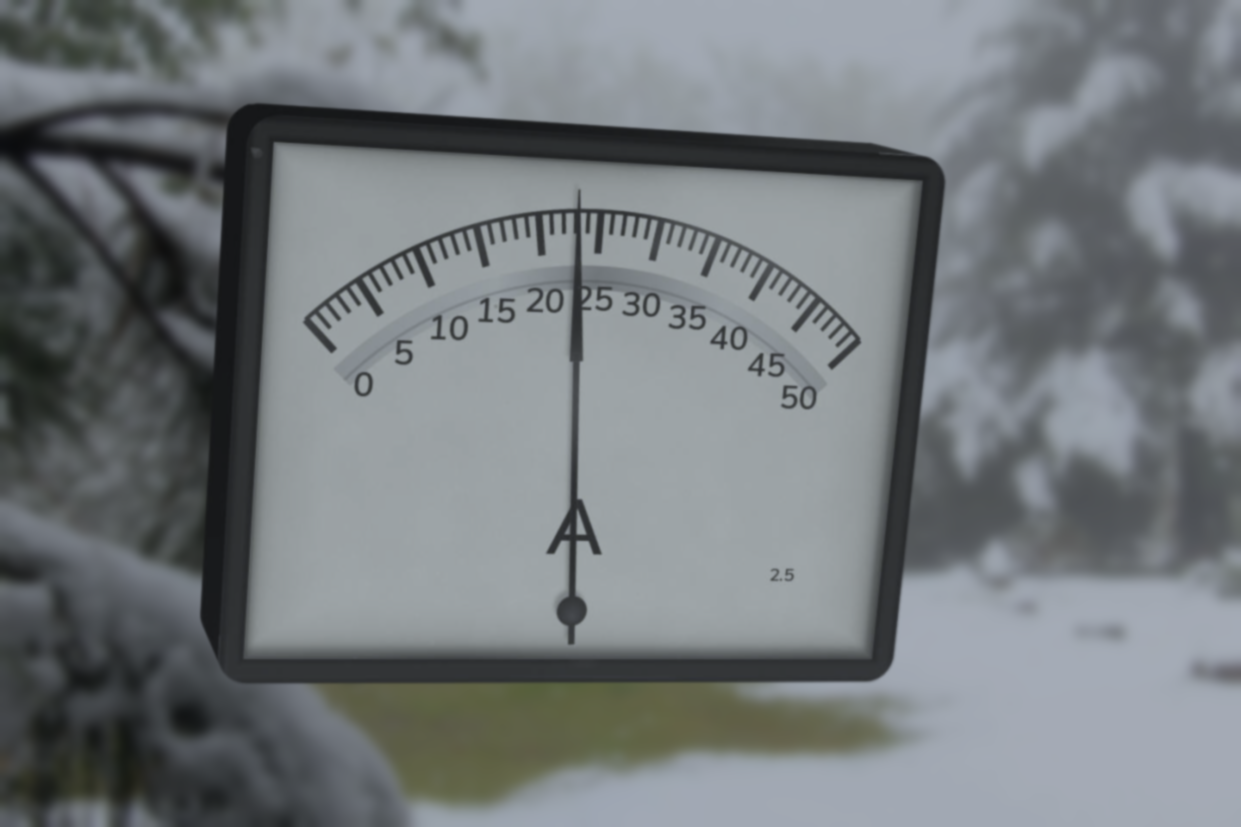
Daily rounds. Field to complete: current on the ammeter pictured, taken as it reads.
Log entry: 23 A
